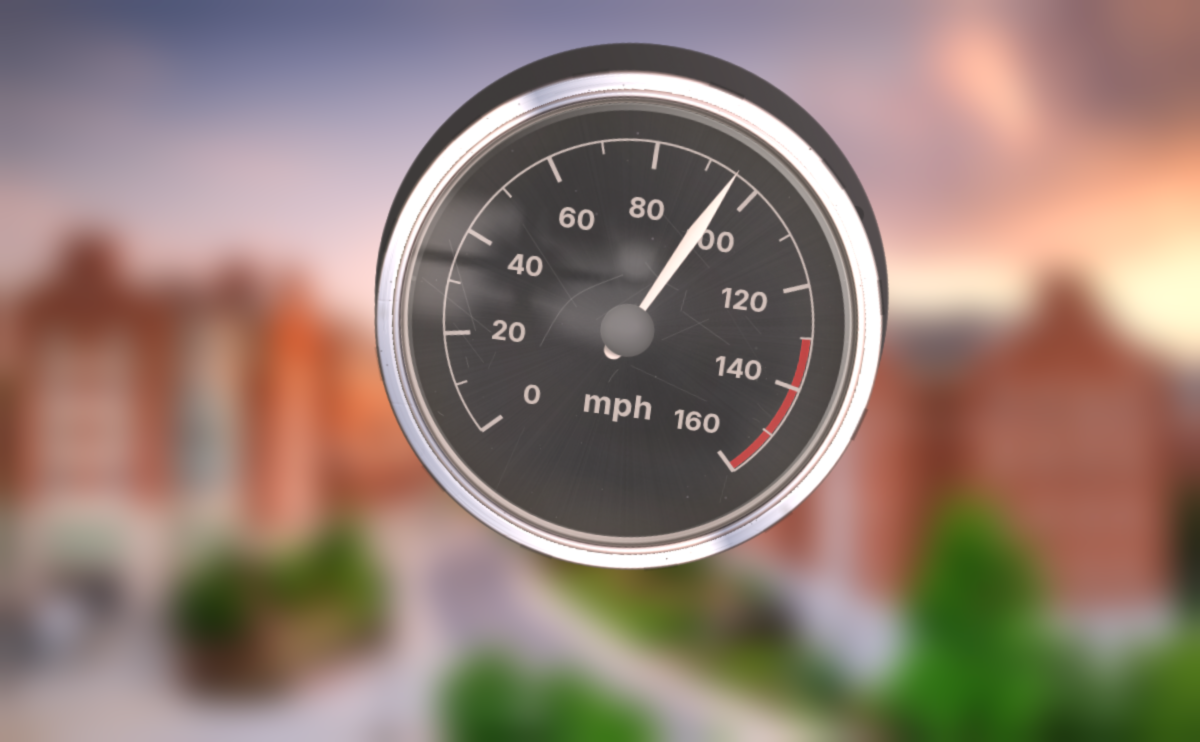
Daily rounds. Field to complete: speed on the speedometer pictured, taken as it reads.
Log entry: 95 mph
